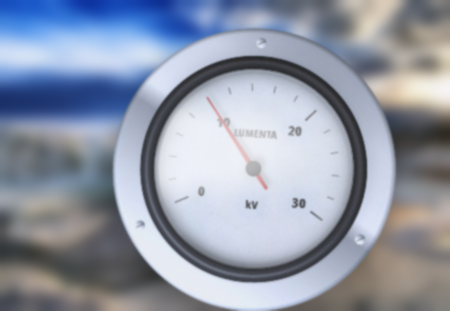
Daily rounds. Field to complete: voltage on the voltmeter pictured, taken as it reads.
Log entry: 10 kV
